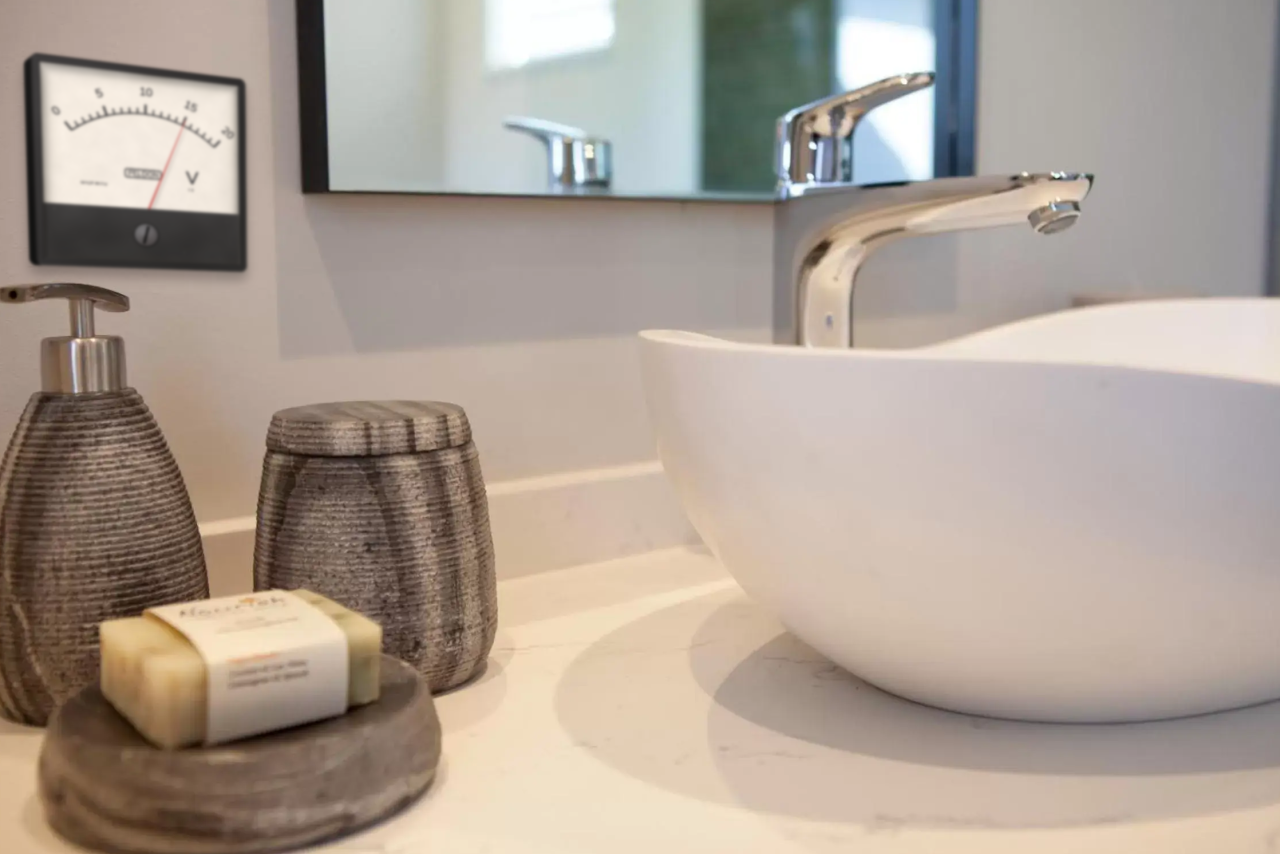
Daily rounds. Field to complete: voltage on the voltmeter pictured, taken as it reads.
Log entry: 15 V
